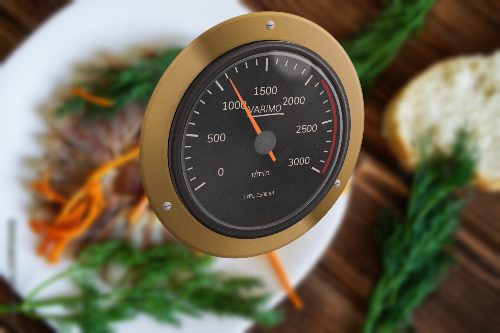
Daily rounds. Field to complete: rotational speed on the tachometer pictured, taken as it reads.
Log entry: 1100 rpm
